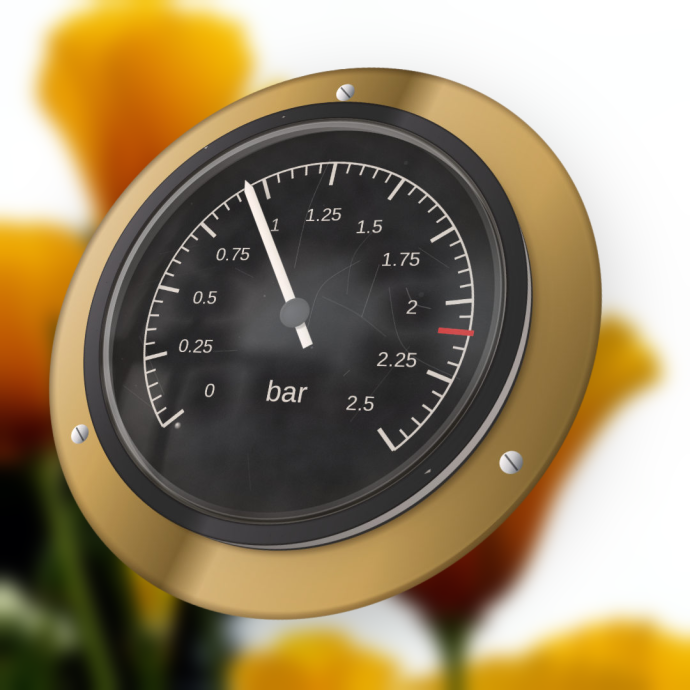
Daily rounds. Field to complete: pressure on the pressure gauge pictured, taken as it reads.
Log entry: 0.95 bar
